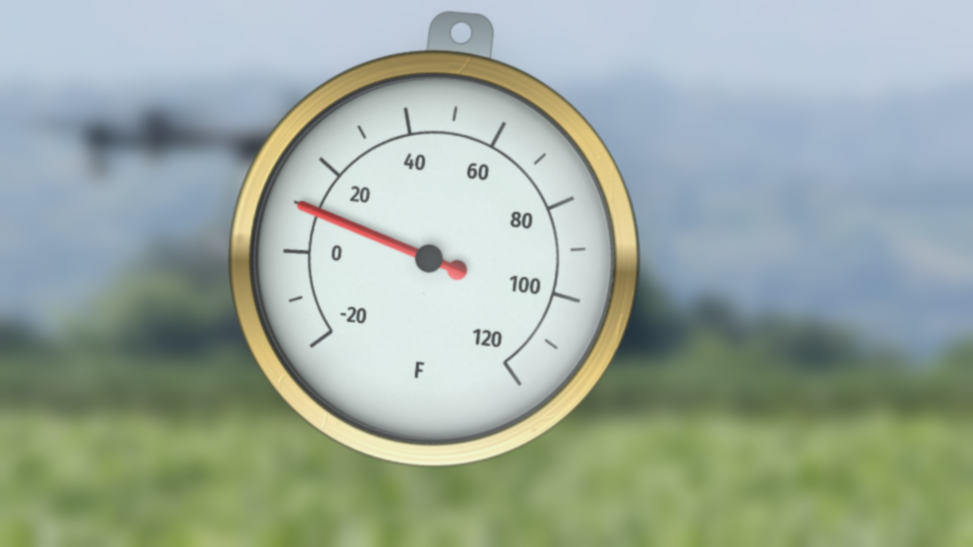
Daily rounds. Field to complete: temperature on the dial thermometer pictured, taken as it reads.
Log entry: 10 °F
